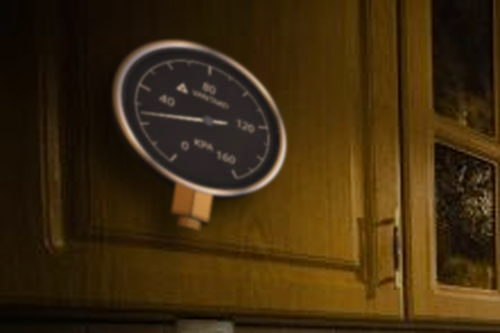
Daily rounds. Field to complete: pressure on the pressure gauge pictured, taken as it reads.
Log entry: 25 kPa
